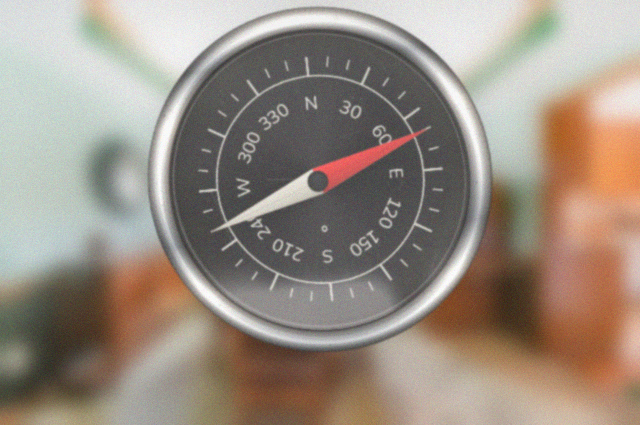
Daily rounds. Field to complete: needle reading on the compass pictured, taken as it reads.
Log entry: 70 °
